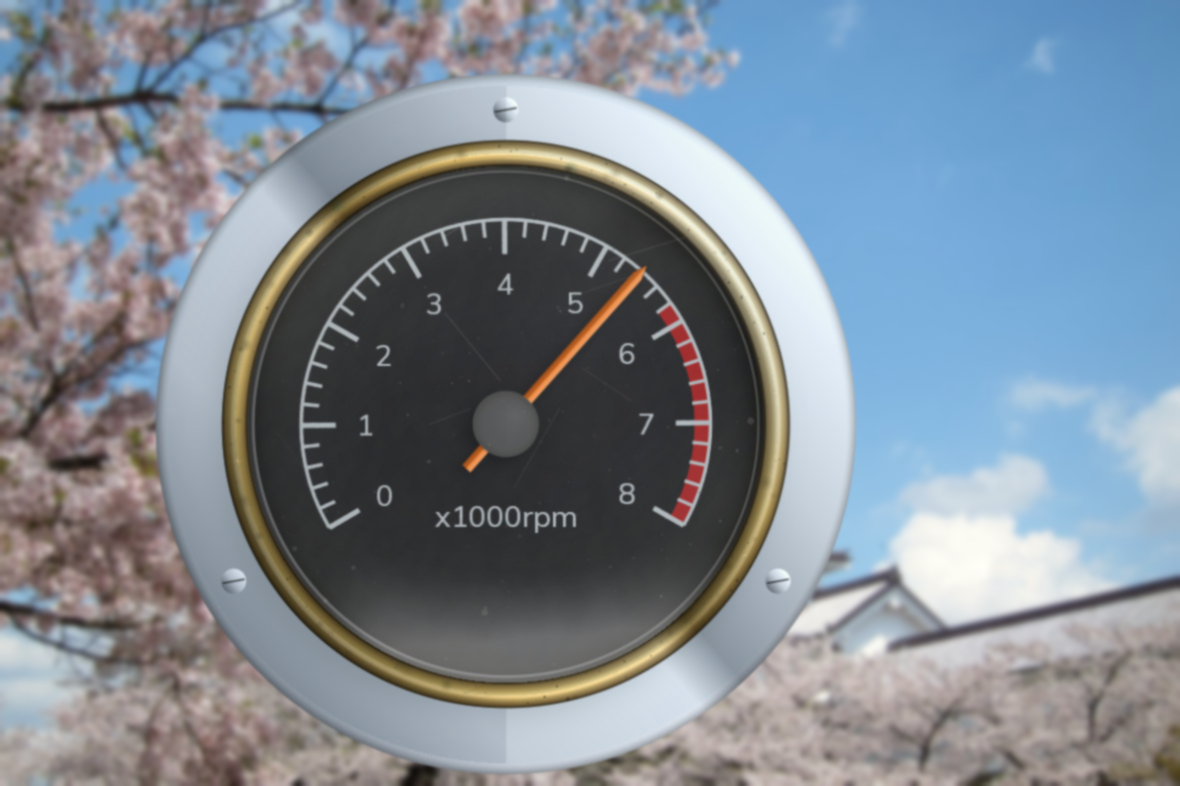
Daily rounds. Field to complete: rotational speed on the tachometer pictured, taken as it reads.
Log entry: 5400 rpm
